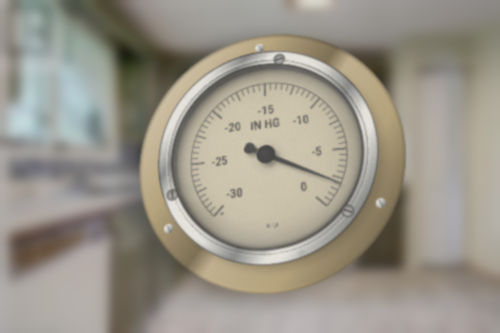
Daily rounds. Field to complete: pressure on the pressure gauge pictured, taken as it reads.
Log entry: -2 inHg
